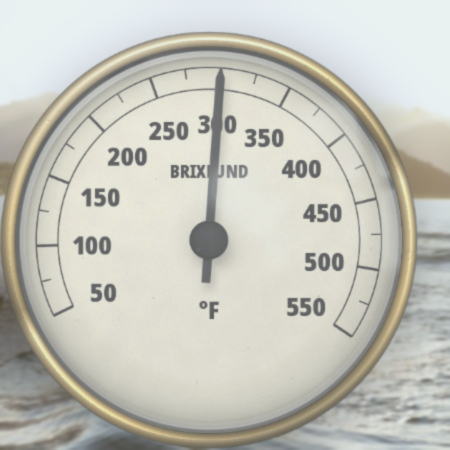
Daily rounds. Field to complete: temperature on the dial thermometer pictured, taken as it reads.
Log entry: 300 °F
